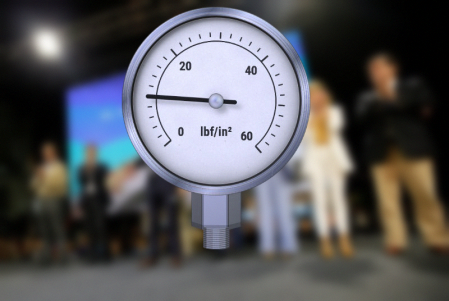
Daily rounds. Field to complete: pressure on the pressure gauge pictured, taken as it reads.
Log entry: 10 psi
